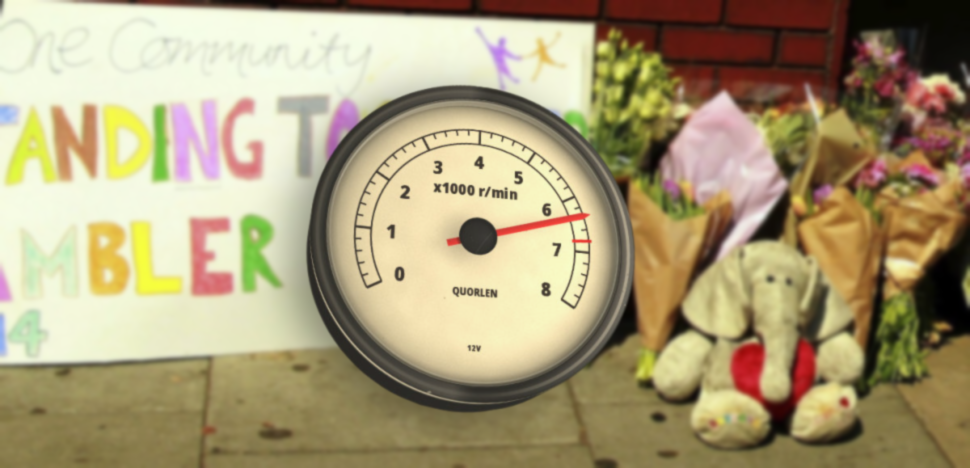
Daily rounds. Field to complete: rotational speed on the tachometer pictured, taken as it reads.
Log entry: 6400 rpm
